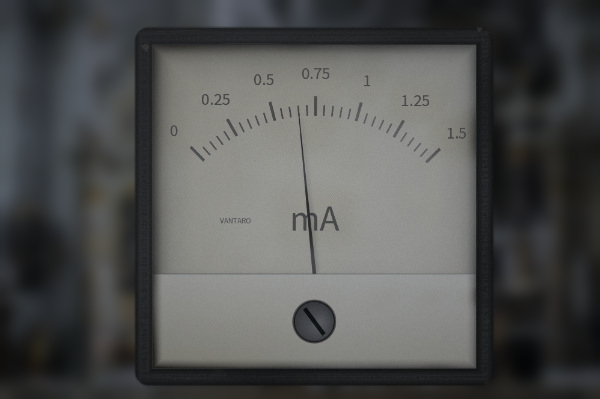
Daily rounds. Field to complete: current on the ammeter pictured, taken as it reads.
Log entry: 0.65 mA
